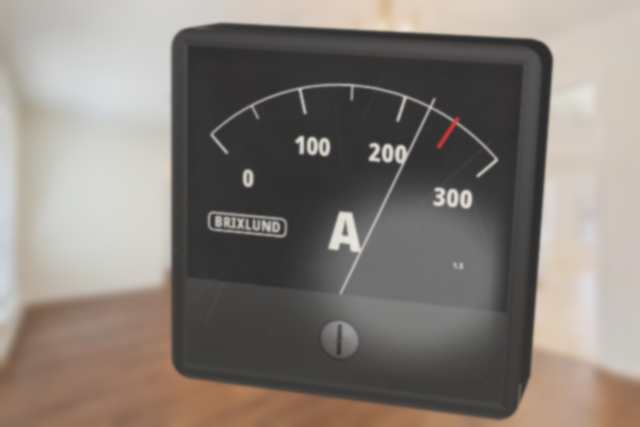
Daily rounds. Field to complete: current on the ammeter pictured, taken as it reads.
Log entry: 225 A
